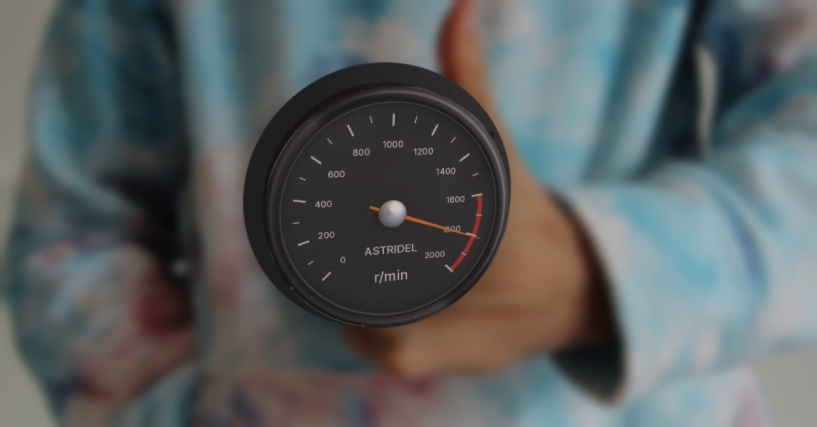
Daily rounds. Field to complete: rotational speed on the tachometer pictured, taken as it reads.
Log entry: 1800 rpm
